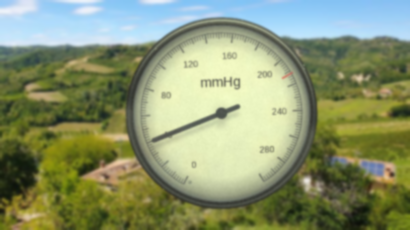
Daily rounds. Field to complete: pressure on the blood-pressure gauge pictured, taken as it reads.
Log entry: 40 mmHg
